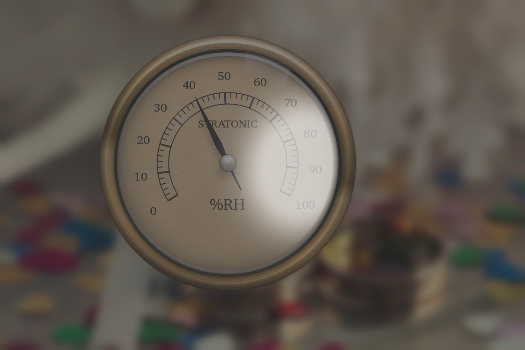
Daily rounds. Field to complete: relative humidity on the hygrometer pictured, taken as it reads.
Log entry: 40 %
